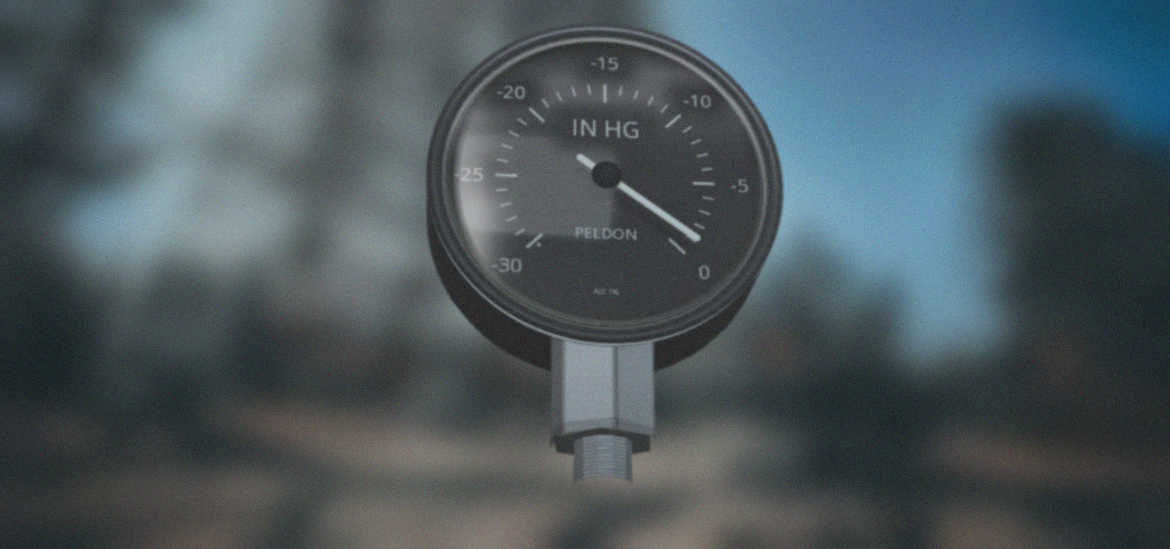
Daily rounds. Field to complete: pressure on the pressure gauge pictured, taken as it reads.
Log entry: -1 inHg
